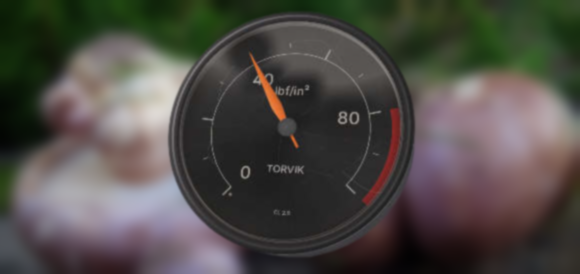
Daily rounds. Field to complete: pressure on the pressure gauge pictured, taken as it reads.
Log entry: 40 psi
